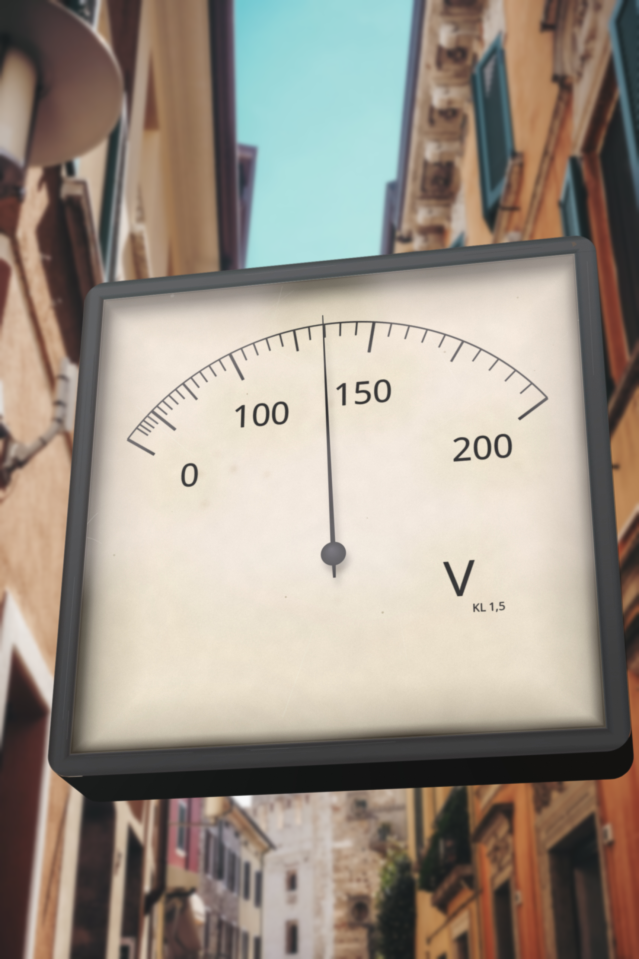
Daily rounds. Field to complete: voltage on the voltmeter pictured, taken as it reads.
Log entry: 135 V
